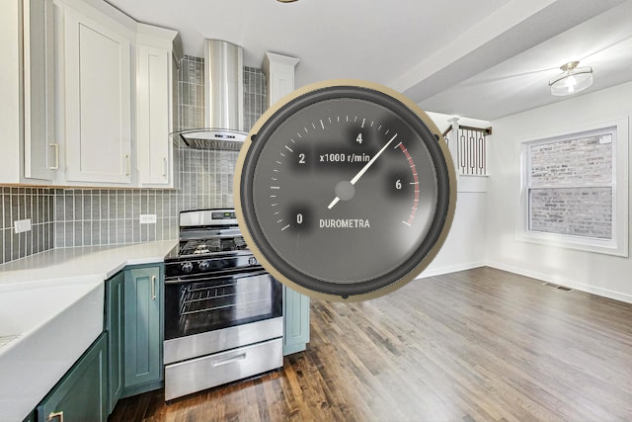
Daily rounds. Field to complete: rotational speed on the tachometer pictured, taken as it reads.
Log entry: 4800 rpm
